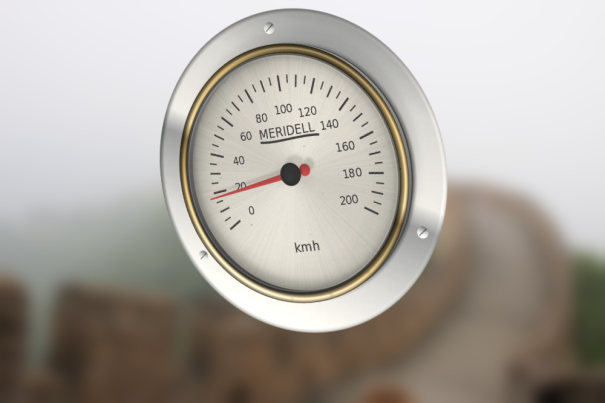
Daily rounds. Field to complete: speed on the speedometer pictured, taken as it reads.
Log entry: 17.5 km/h
